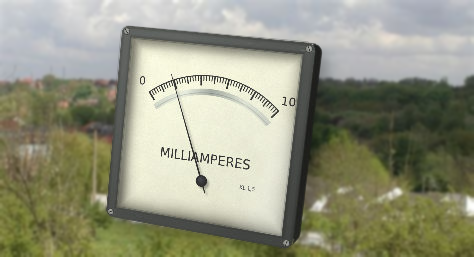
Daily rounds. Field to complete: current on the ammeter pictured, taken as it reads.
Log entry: 2 mA
